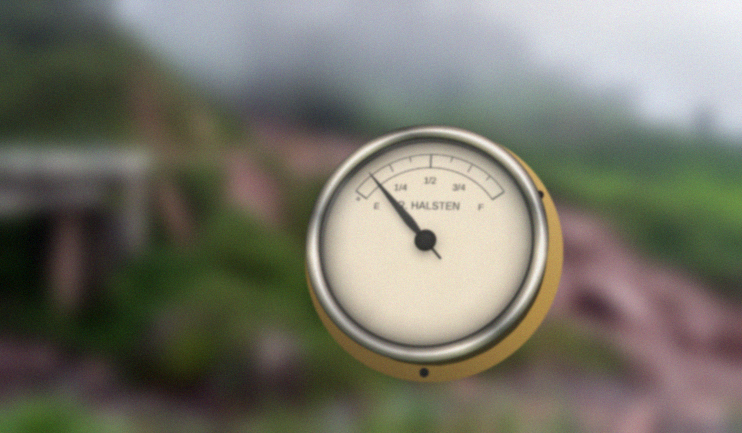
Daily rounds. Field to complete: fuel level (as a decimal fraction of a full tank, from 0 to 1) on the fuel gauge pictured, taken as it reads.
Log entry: 0.125
